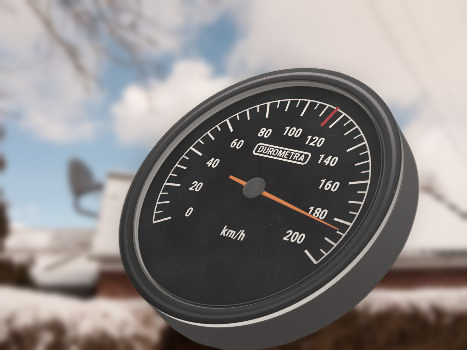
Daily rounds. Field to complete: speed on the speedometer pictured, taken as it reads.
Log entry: 185 km/h
